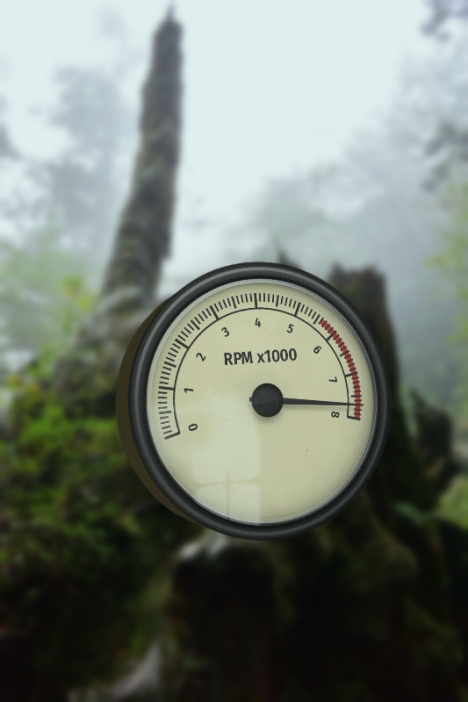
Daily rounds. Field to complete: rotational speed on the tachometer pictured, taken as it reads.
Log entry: 7700 rpm
